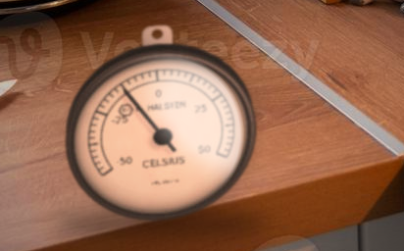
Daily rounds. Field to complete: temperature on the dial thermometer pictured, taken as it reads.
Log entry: -12.5 °C
